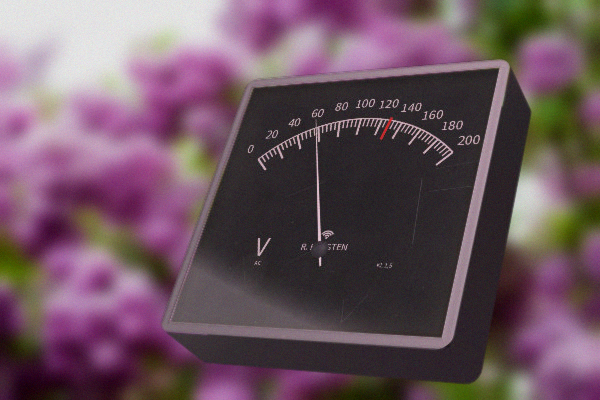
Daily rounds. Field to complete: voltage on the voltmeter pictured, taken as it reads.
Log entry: 60 V
